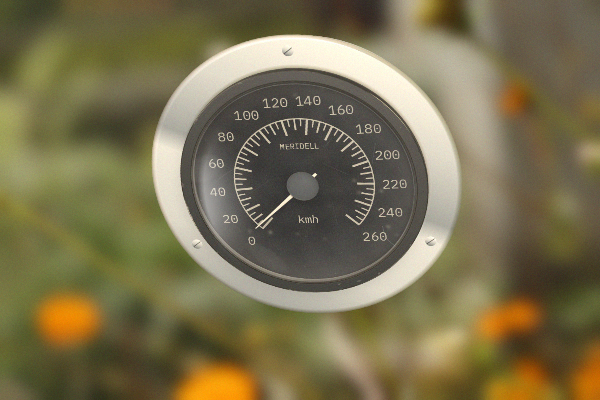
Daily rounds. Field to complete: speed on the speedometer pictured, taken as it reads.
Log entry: 5 km/h
